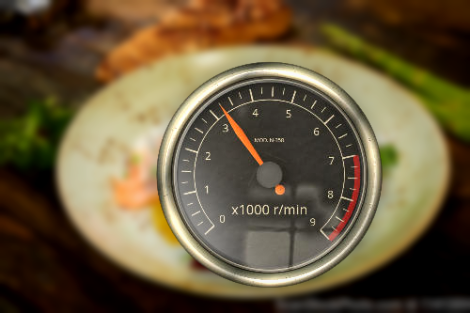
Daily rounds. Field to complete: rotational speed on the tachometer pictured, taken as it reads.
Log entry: 3250 rpm
